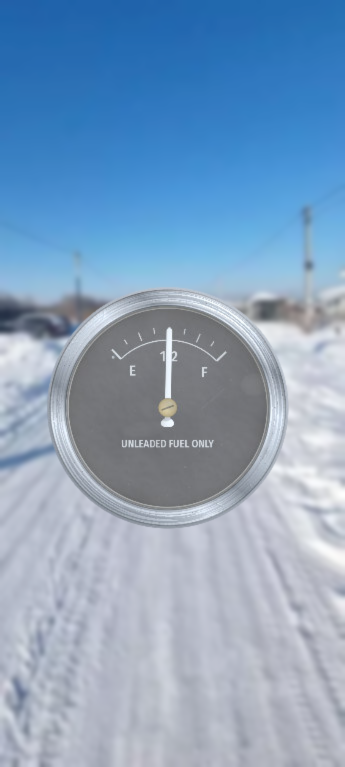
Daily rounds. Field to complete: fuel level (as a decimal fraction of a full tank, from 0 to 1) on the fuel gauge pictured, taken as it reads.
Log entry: 0.5
